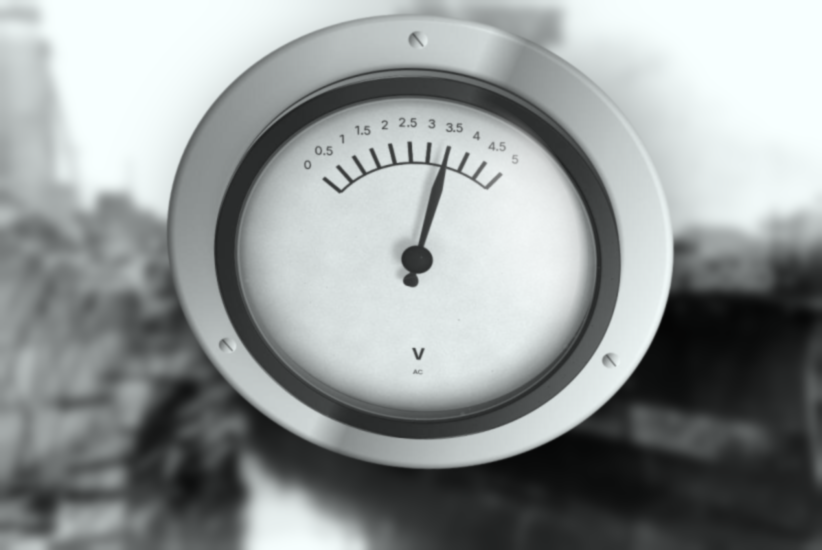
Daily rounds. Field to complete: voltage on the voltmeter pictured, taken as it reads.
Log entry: 3.5 V
